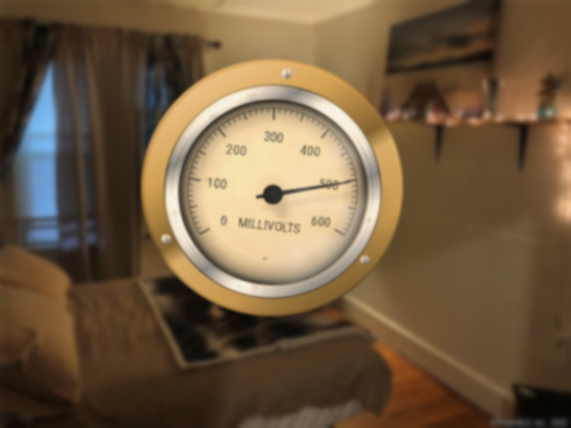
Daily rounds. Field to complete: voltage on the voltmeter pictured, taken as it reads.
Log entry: 500 mV
